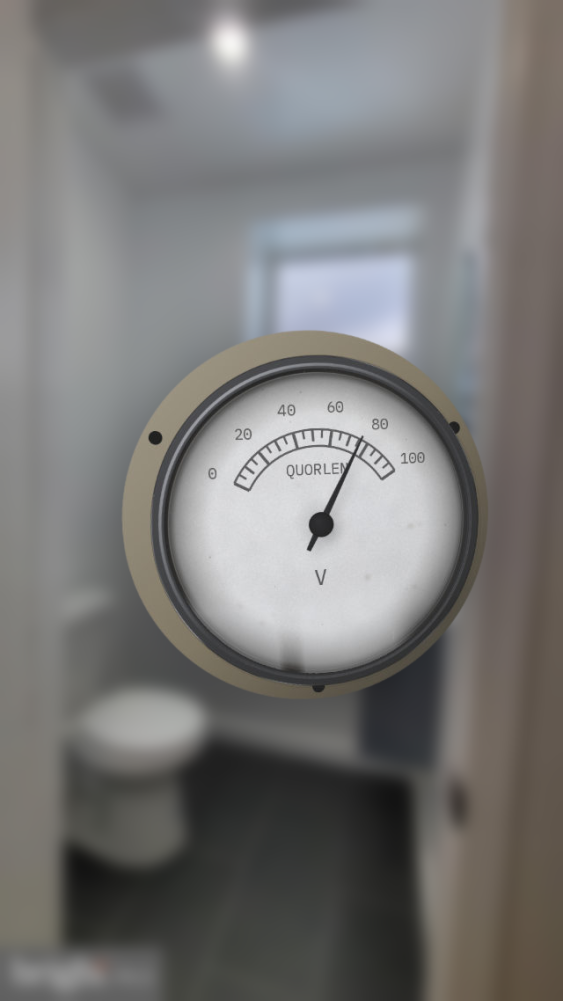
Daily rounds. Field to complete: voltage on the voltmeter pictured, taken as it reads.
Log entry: 75 V
